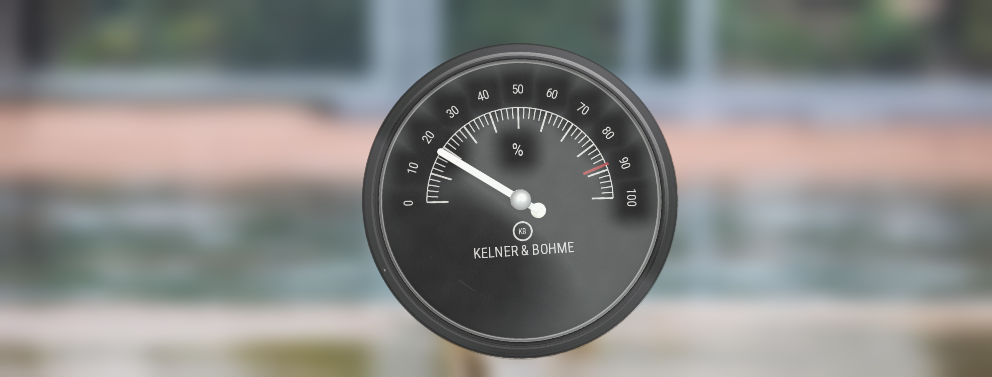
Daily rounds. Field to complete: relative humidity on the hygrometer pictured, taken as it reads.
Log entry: 18 %
